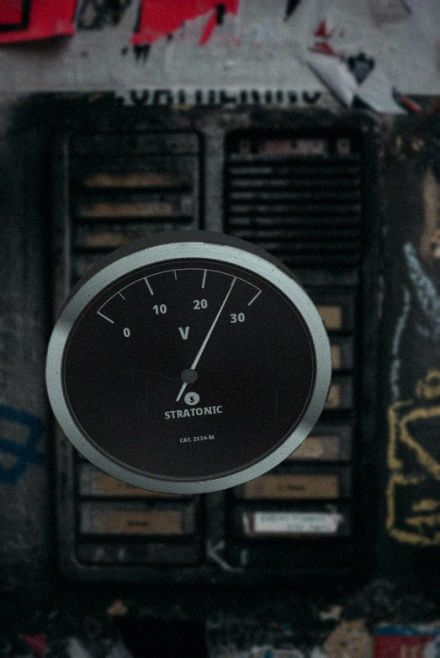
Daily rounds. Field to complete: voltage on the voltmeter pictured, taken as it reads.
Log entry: 25 V
